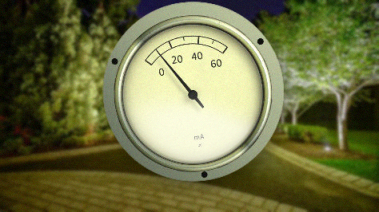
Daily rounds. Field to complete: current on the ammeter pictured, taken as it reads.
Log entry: 10 mA
